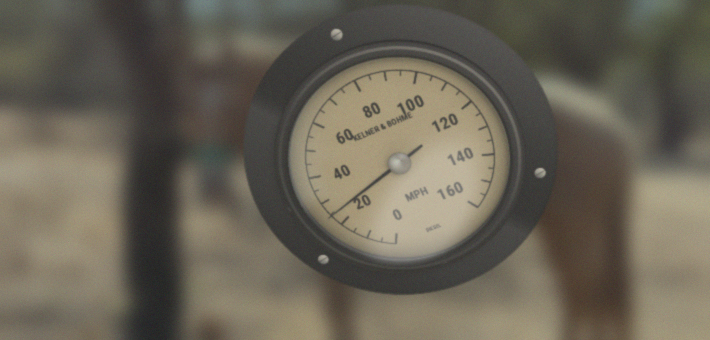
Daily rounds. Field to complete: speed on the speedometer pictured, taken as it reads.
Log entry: 25 mph
